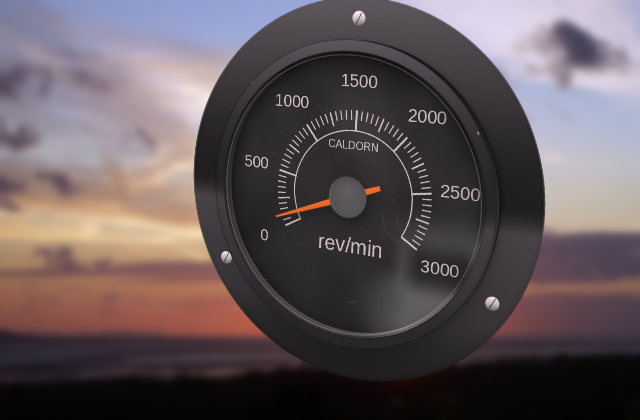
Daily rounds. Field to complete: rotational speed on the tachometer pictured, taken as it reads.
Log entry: 100 rpm
